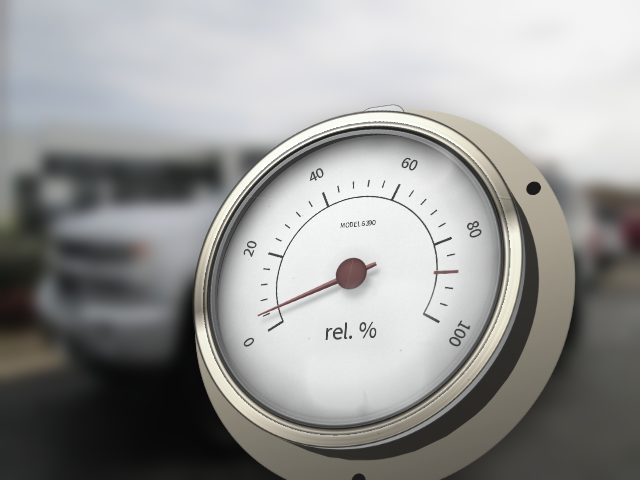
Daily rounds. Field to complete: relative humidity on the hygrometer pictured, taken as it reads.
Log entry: 4 %
